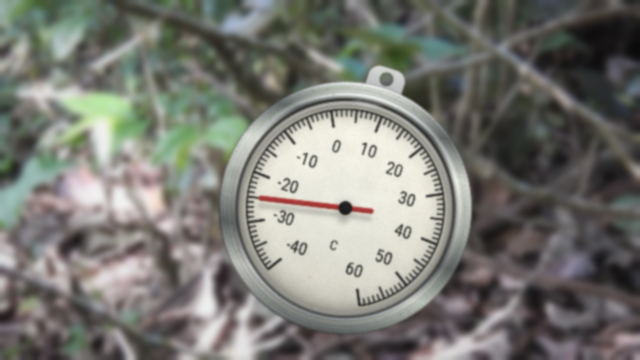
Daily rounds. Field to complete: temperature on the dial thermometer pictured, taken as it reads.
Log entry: -25 °C
